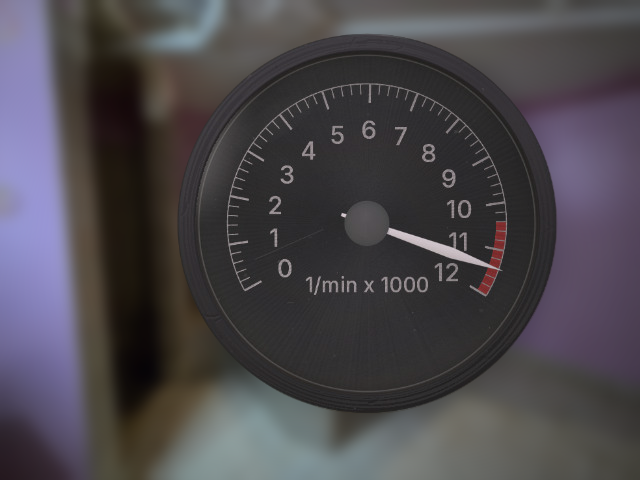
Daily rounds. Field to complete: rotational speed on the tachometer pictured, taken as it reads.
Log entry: 11400 rpm
